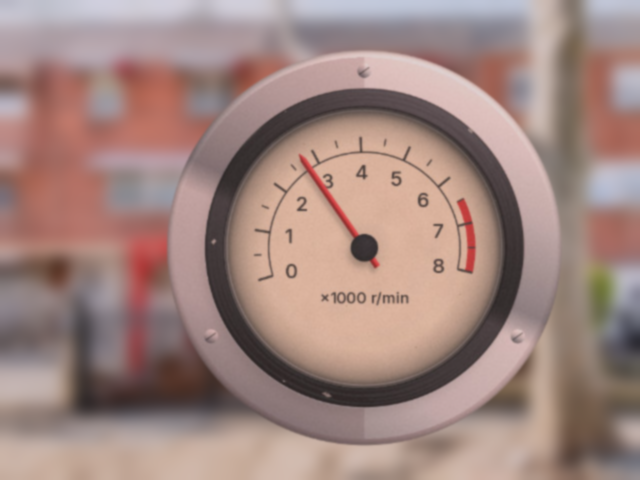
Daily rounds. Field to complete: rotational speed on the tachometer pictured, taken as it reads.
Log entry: 2750 rpm
